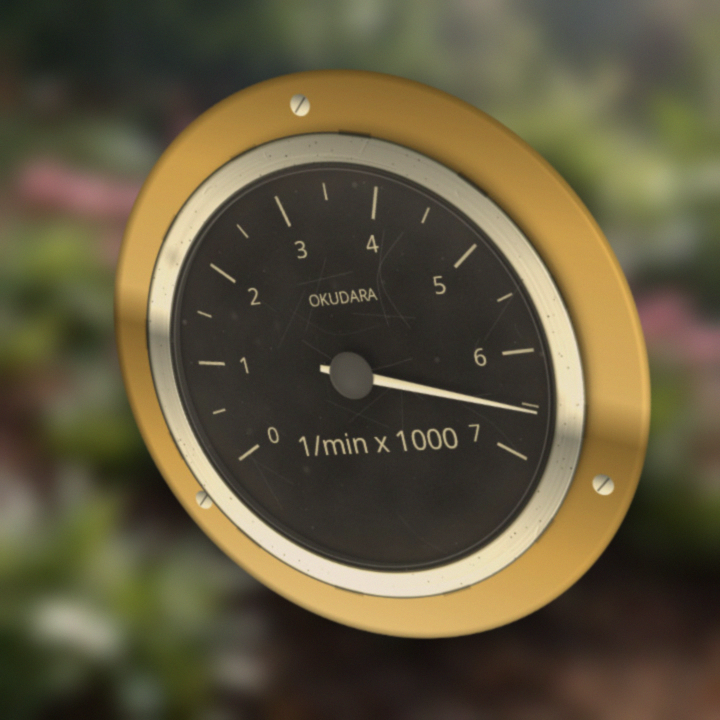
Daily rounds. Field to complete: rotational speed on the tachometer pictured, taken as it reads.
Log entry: 6500 rpm
